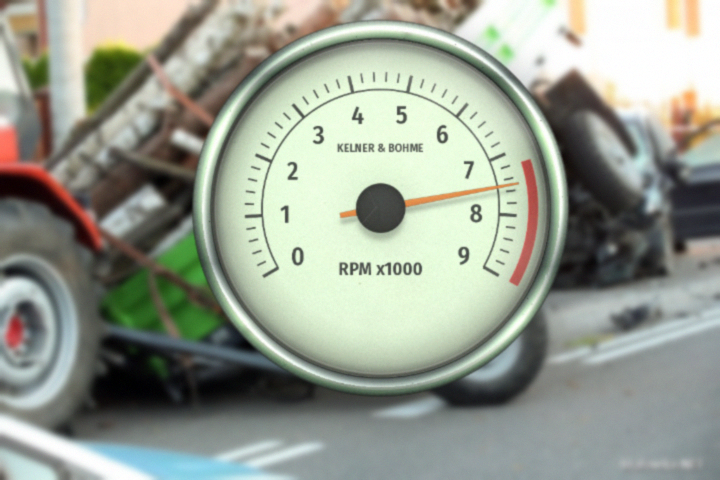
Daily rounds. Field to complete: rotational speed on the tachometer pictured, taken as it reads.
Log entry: 7500 rpm
